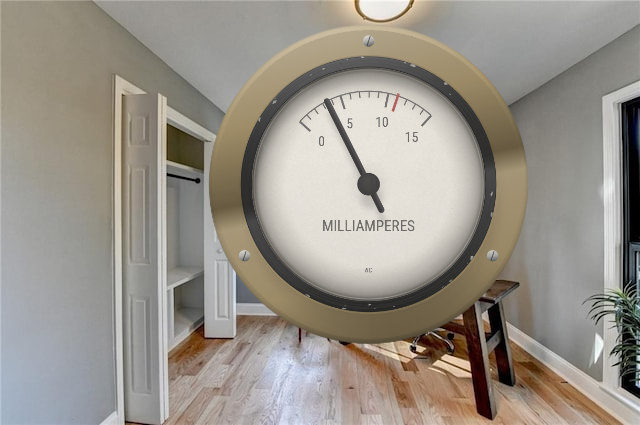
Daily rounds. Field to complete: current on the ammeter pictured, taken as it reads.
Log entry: 3.5 mA
